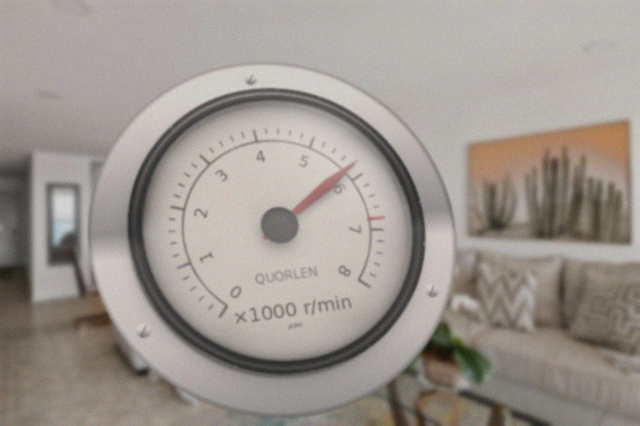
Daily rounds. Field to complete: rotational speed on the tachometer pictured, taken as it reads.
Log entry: 5800 rpm
